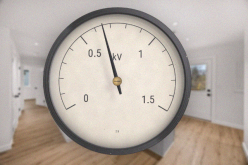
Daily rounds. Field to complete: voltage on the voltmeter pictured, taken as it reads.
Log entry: 0.65 kV
